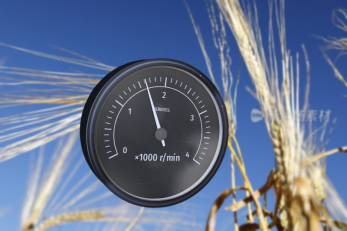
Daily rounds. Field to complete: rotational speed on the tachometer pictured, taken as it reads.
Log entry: 1600 rpm
